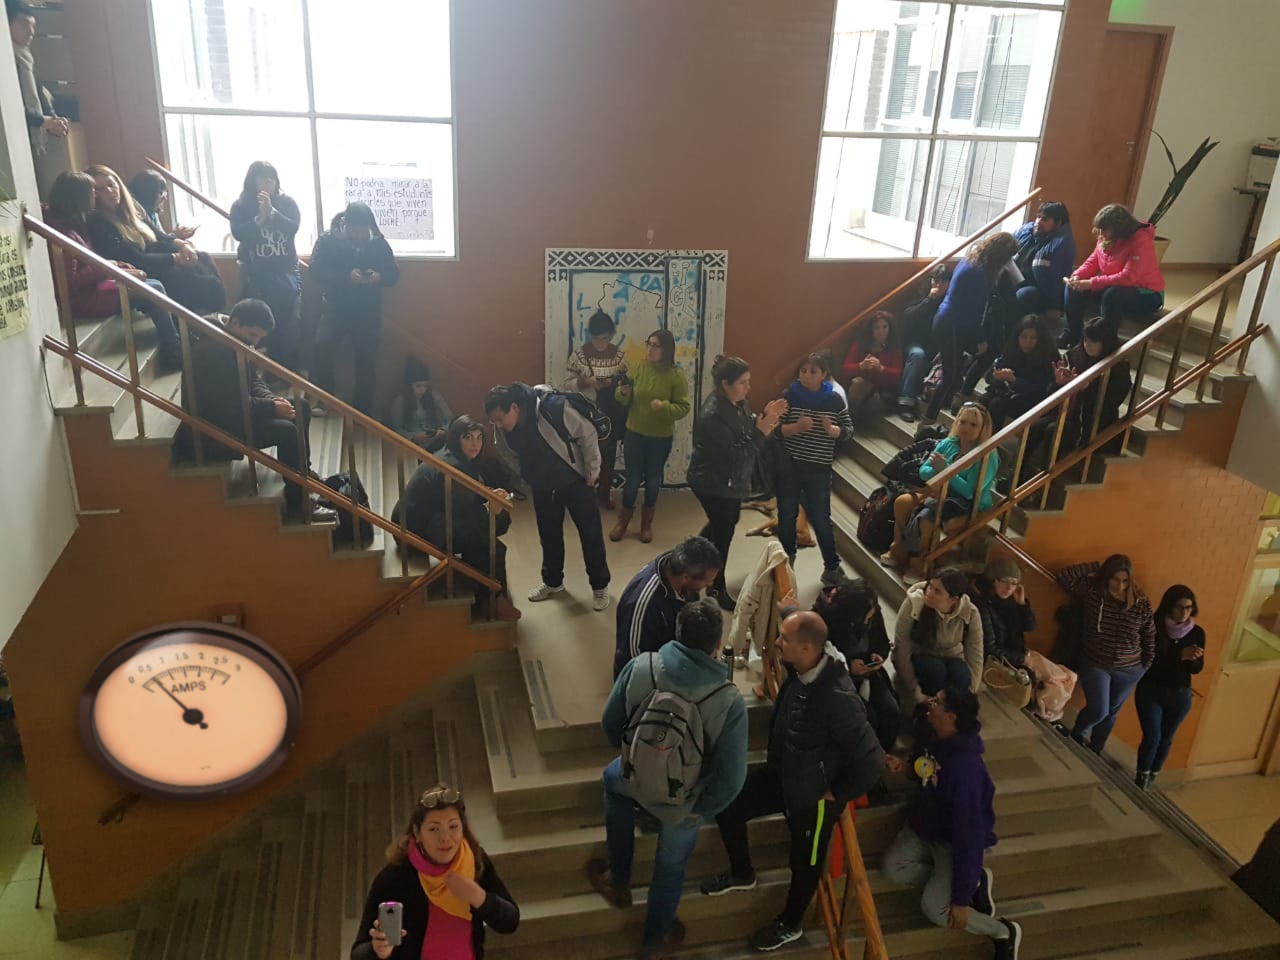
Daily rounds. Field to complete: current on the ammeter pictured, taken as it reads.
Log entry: 0.5 A
